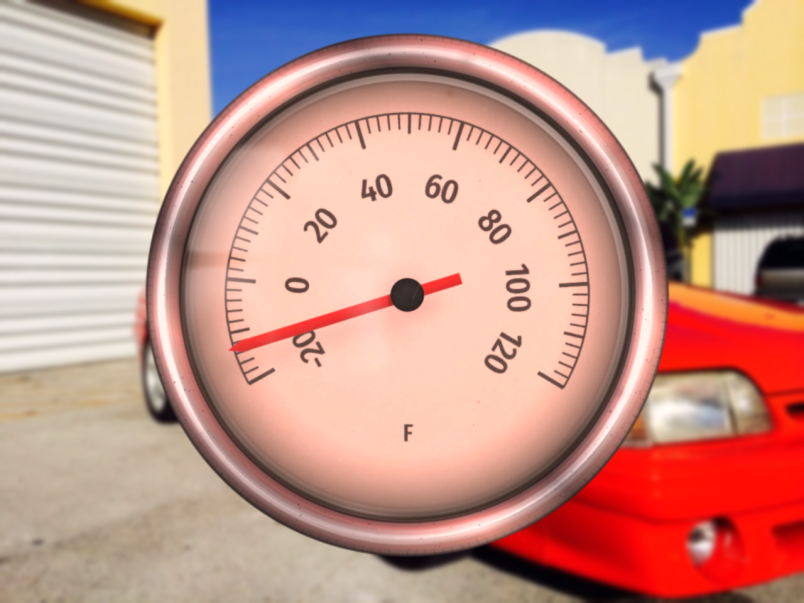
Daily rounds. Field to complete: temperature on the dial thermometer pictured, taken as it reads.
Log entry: -13 °F
